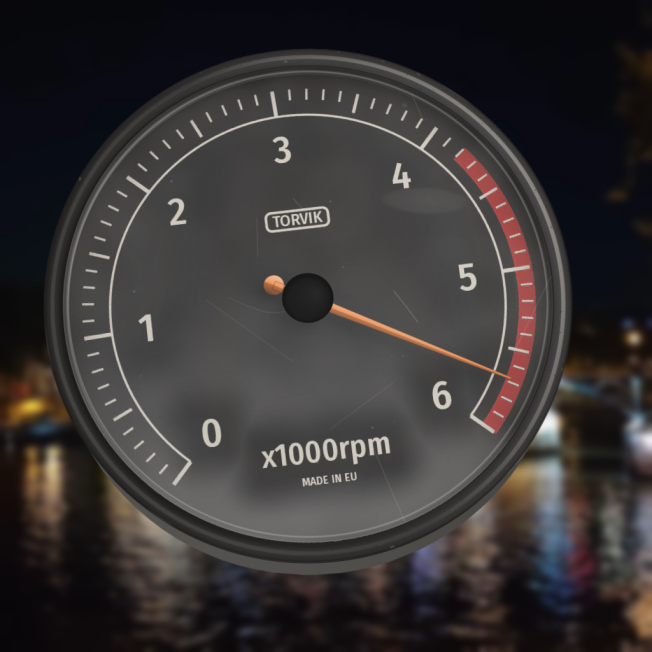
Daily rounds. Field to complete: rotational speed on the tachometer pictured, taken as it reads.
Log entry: 5700 rpm
